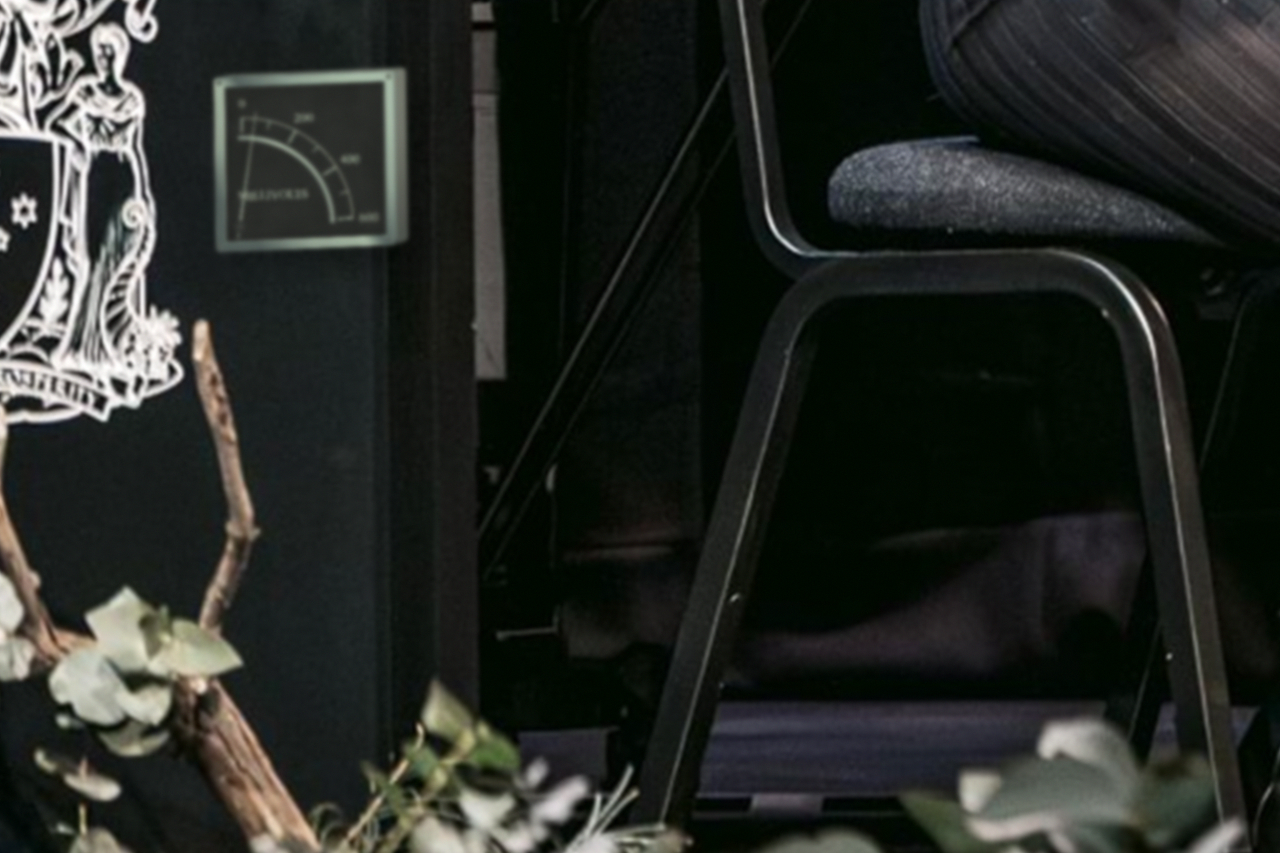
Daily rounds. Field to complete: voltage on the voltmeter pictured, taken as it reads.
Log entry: 50 mV
